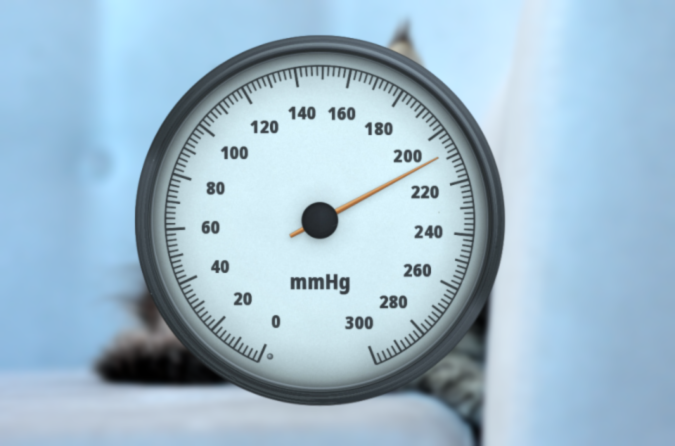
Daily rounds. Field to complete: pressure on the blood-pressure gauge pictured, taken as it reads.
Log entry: 208 mmHg
